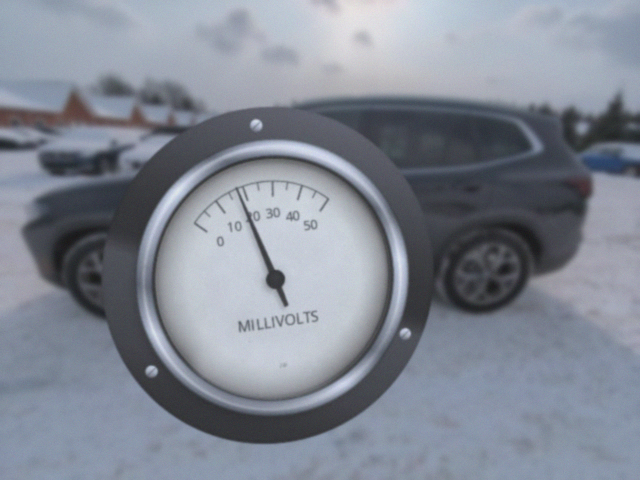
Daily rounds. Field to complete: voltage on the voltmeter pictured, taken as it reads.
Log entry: 17.5 mV
